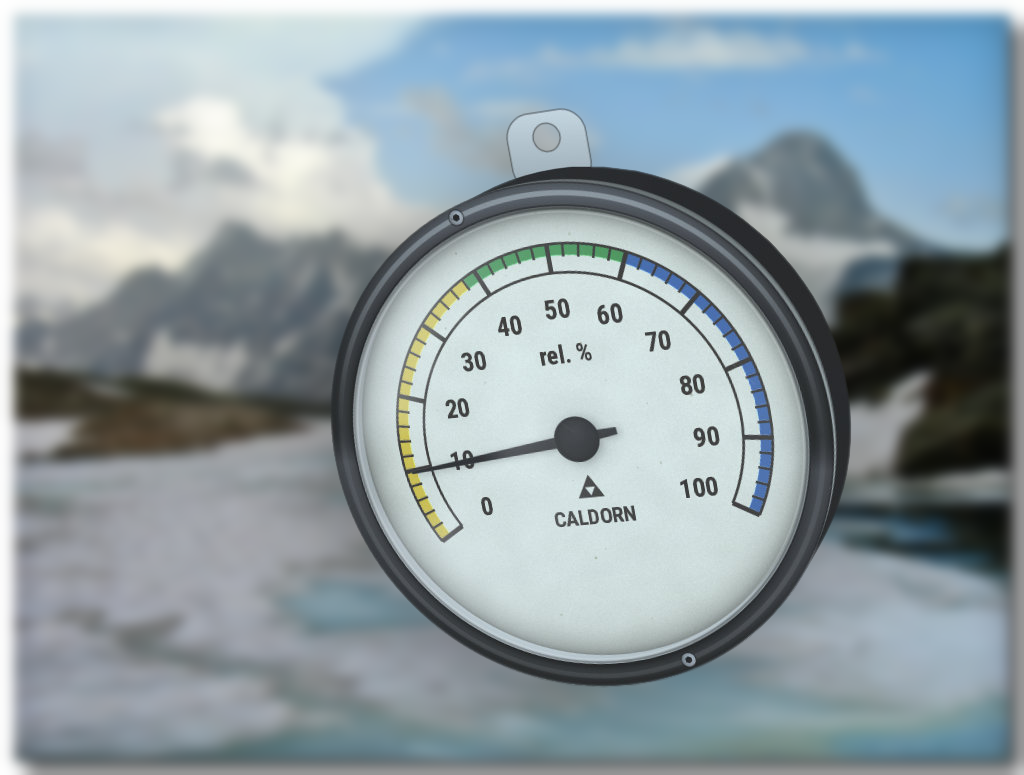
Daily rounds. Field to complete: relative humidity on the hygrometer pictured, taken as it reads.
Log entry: 10 %
